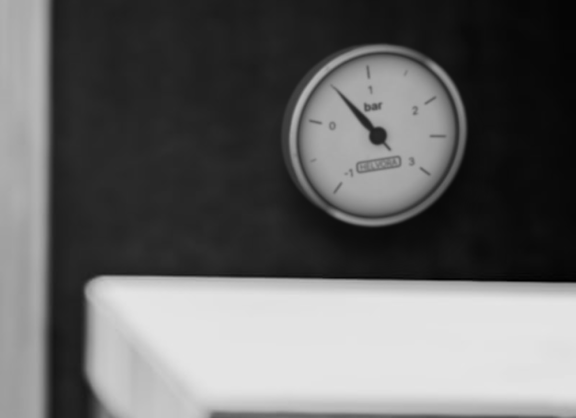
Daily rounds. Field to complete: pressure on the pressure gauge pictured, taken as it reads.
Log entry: 0.5 bar
